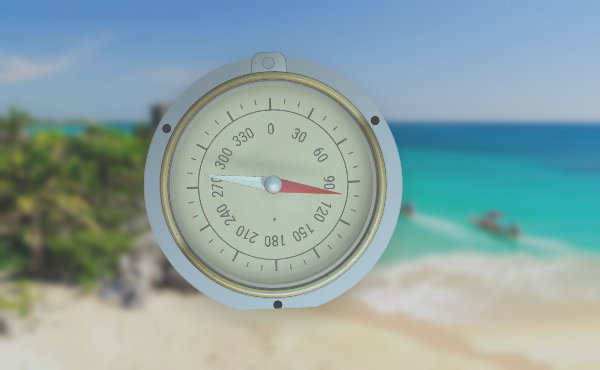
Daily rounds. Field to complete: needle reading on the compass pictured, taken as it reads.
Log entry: 100 °
